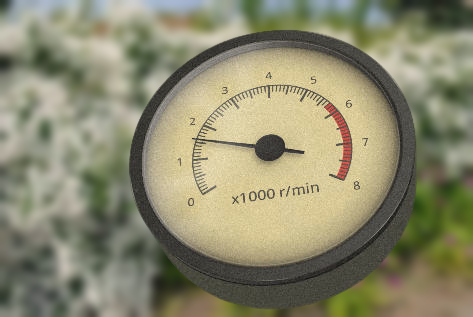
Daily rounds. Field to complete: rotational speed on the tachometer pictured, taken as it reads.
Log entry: 1500 rpm
